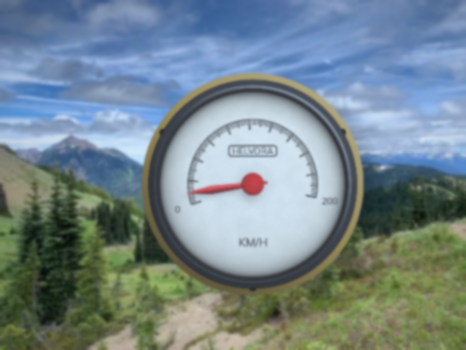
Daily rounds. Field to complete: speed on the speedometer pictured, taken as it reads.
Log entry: 10 km/h
